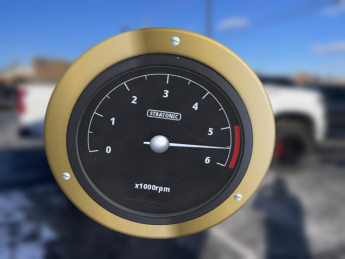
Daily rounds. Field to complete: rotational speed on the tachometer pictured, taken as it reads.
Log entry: 5500 rpm
